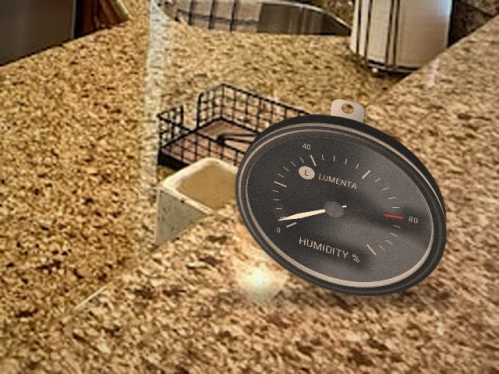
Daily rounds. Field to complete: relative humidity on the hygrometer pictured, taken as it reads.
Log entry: 4 %
